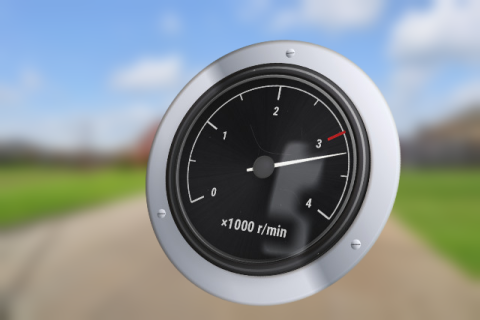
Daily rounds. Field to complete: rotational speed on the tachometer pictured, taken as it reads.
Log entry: 3250 rpm
